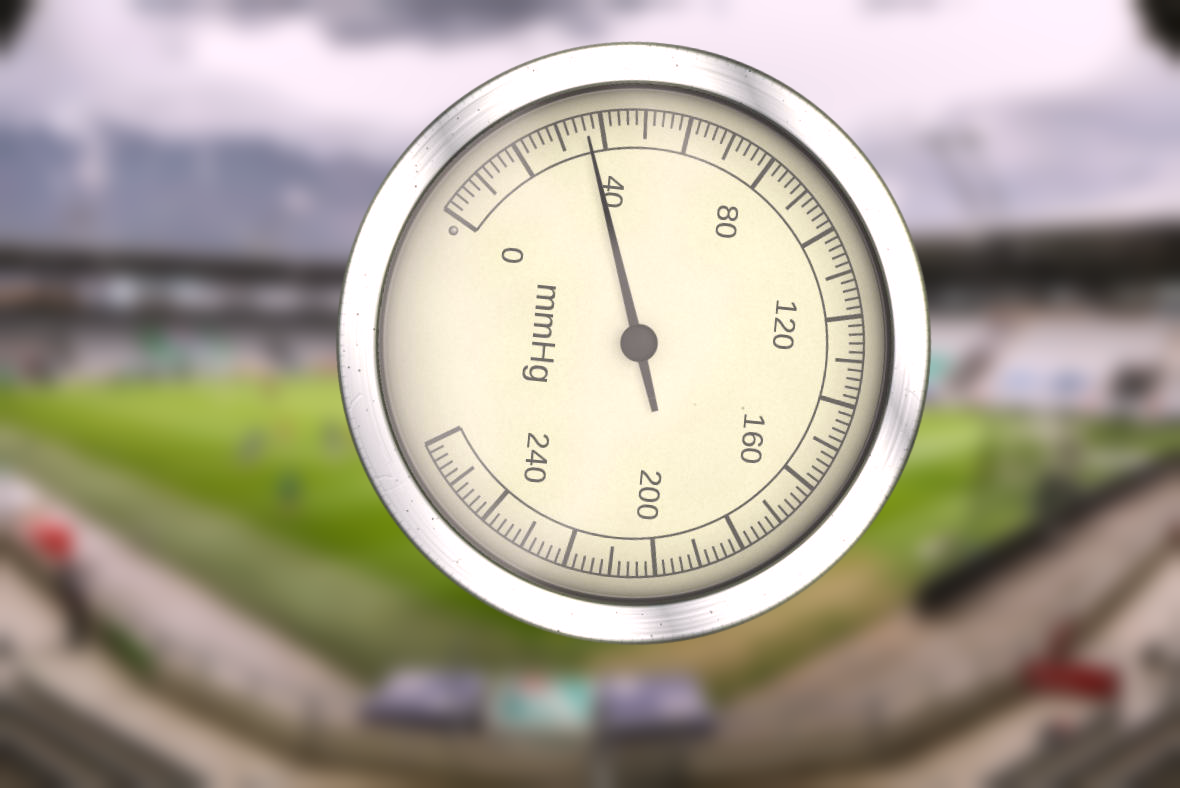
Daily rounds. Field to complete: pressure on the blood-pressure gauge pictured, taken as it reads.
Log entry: 36 mmHg
